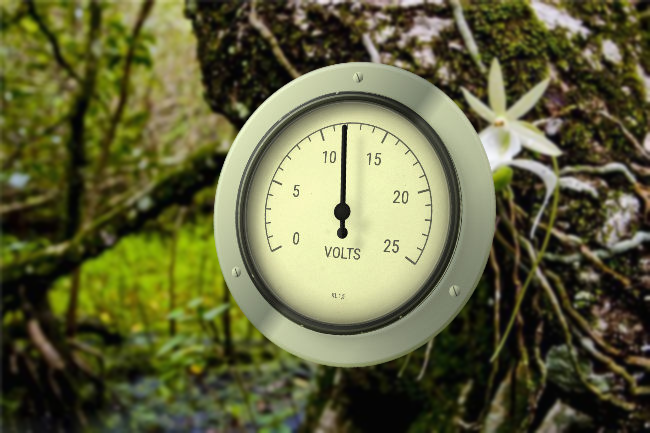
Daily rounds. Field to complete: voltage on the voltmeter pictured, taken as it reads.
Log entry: 12 V
